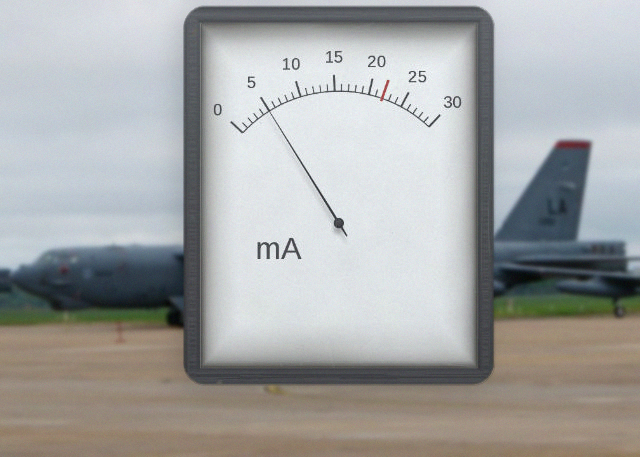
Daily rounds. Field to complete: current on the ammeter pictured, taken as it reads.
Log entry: 5 mA
